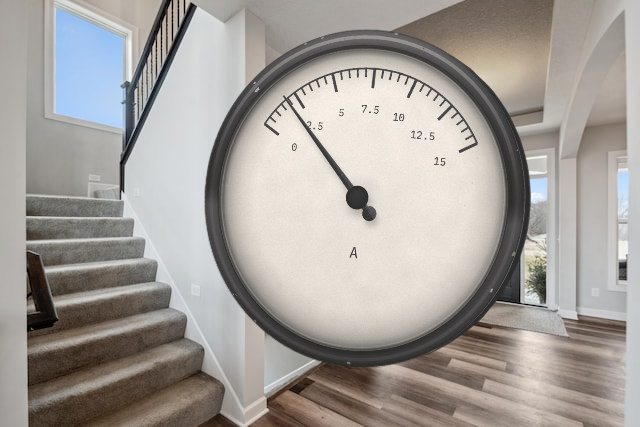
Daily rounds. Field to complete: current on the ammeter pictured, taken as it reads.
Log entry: 2 A
